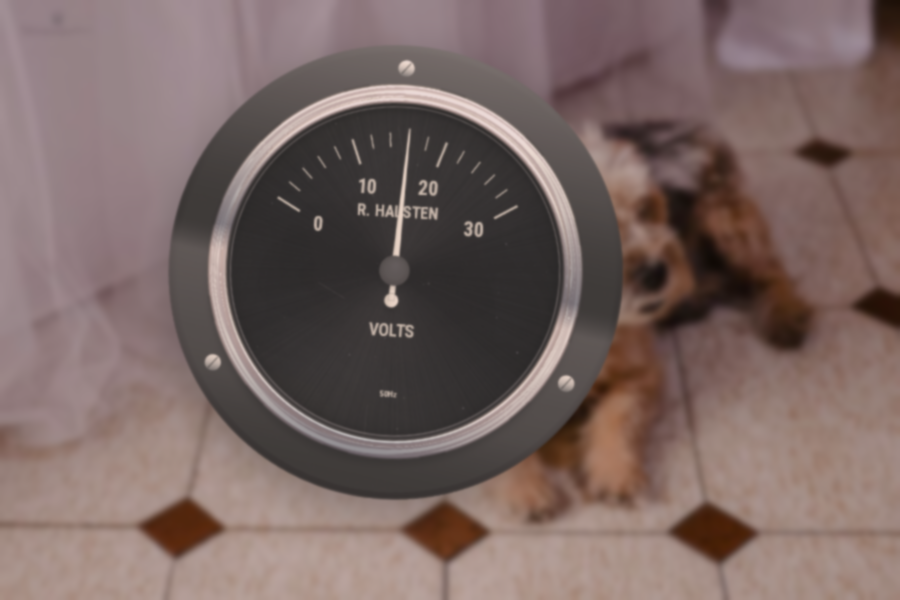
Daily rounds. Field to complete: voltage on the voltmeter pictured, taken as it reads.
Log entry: 16 V
